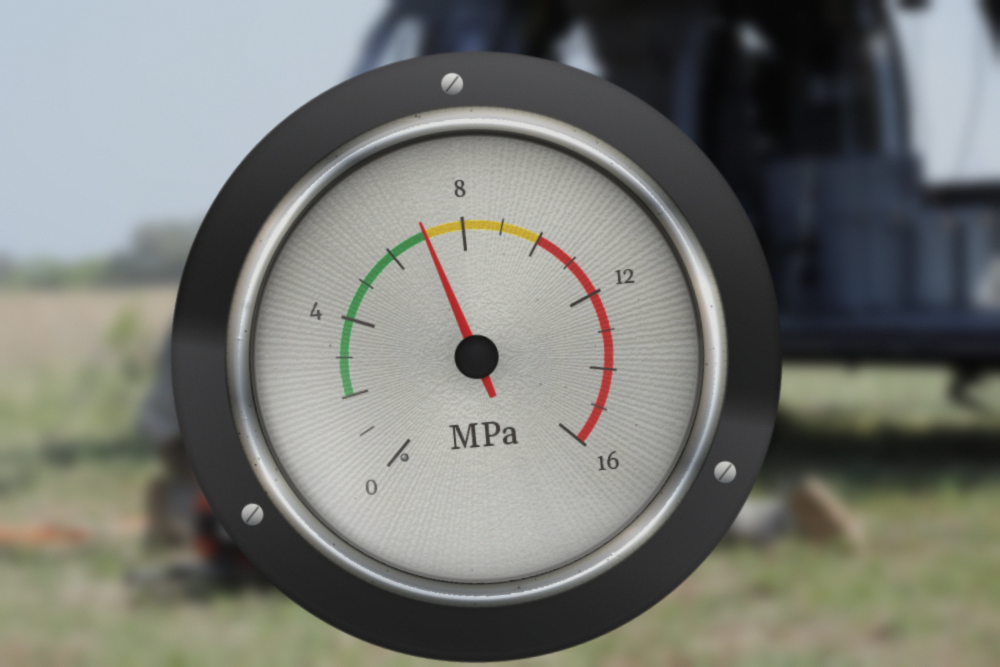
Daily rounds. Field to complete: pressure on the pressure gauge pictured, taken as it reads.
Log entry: 7 MPa
